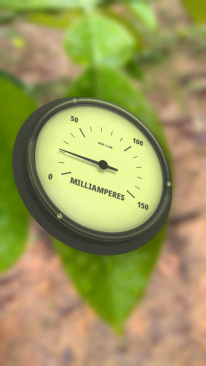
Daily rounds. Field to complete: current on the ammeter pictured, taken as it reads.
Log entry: 20 mA
